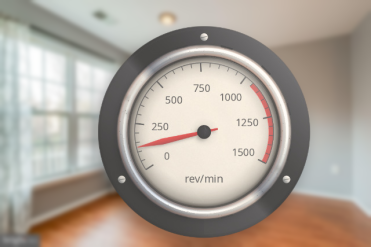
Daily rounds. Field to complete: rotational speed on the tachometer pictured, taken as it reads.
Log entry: 125 rpm
